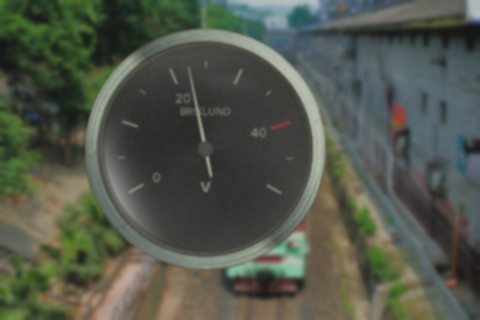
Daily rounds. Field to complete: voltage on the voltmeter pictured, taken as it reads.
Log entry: 22.5 V
